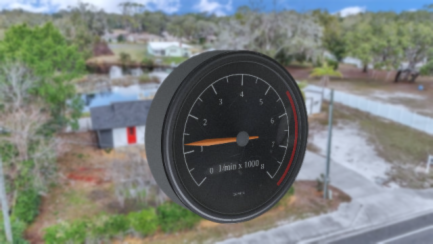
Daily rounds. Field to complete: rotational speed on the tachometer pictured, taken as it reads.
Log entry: 1250 rpm
